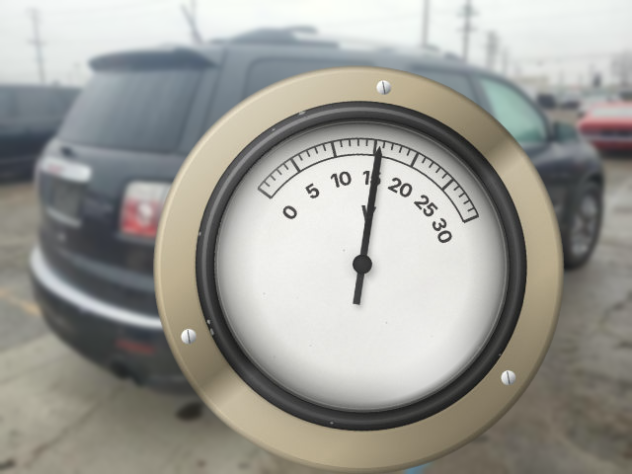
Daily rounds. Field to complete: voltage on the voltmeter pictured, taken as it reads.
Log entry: 15.5 V
